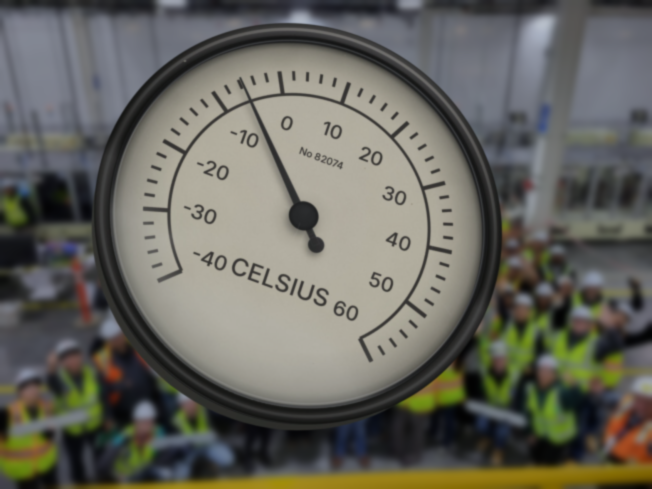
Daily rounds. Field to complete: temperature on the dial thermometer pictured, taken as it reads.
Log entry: -6 °C
